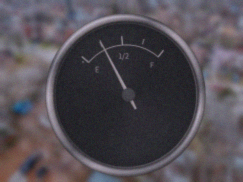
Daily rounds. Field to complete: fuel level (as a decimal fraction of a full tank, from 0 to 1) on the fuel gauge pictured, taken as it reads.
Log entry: 0.25
